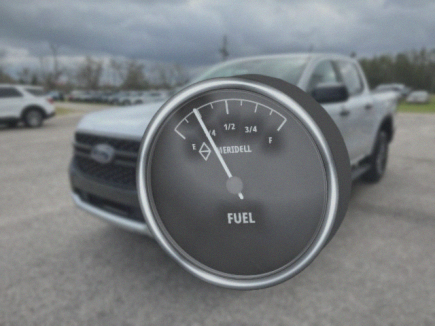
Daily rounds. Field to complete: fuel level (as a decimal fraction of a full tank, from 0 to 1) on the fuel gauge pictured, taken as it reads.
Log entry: 0.25
